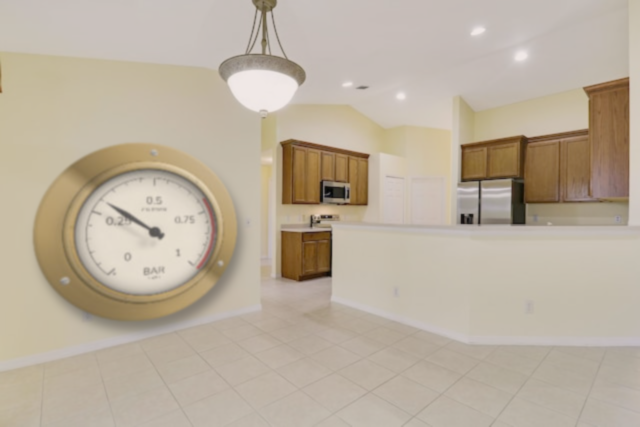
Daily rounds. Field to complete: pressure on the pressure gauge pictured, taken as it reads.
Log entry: 0.3 bar
